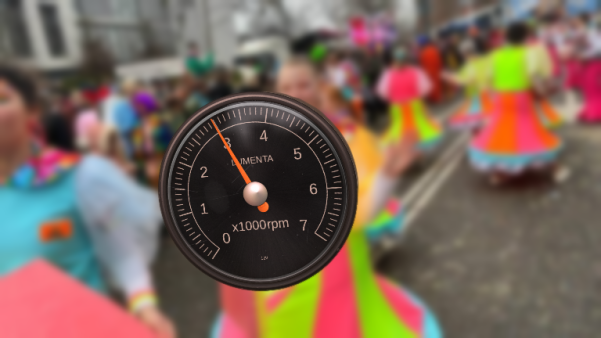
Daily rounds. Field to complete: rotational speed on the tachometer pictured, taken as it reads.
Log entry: 3000 rpm
